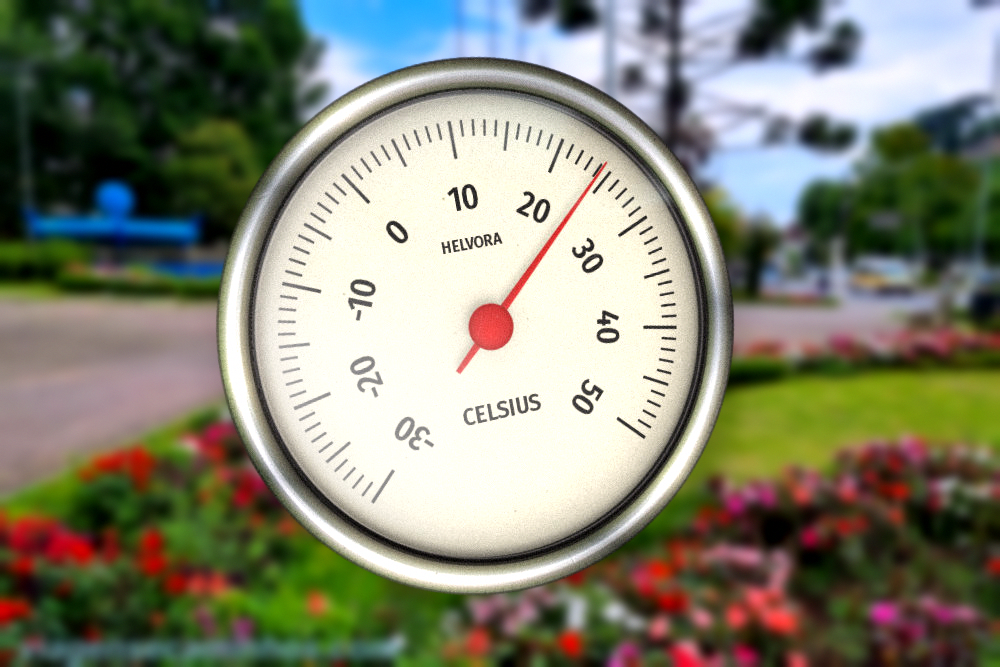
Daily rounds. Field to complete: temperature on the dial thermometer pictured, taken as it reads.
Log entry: 24 °C
